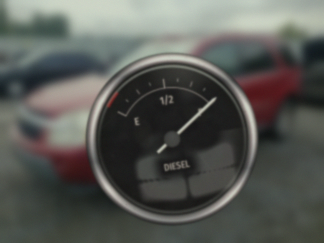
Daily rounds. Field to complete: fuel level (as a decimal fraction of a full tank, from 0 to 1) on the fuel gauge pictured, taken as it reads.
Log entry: 1
